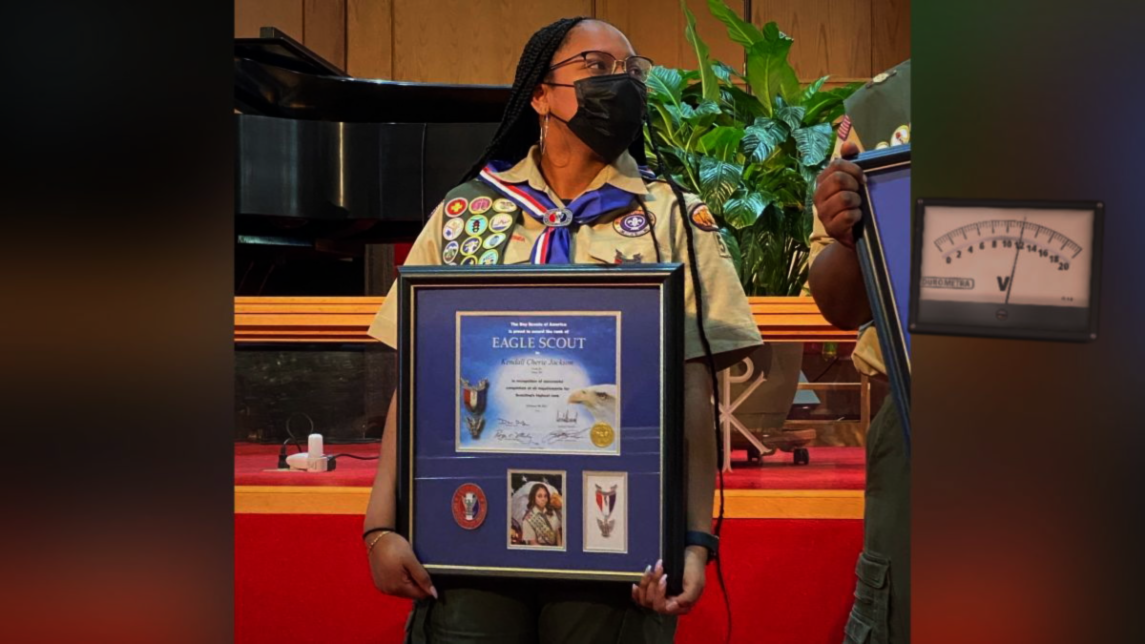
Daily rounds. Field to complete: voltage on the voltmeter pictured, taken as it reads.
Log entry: 12 V
